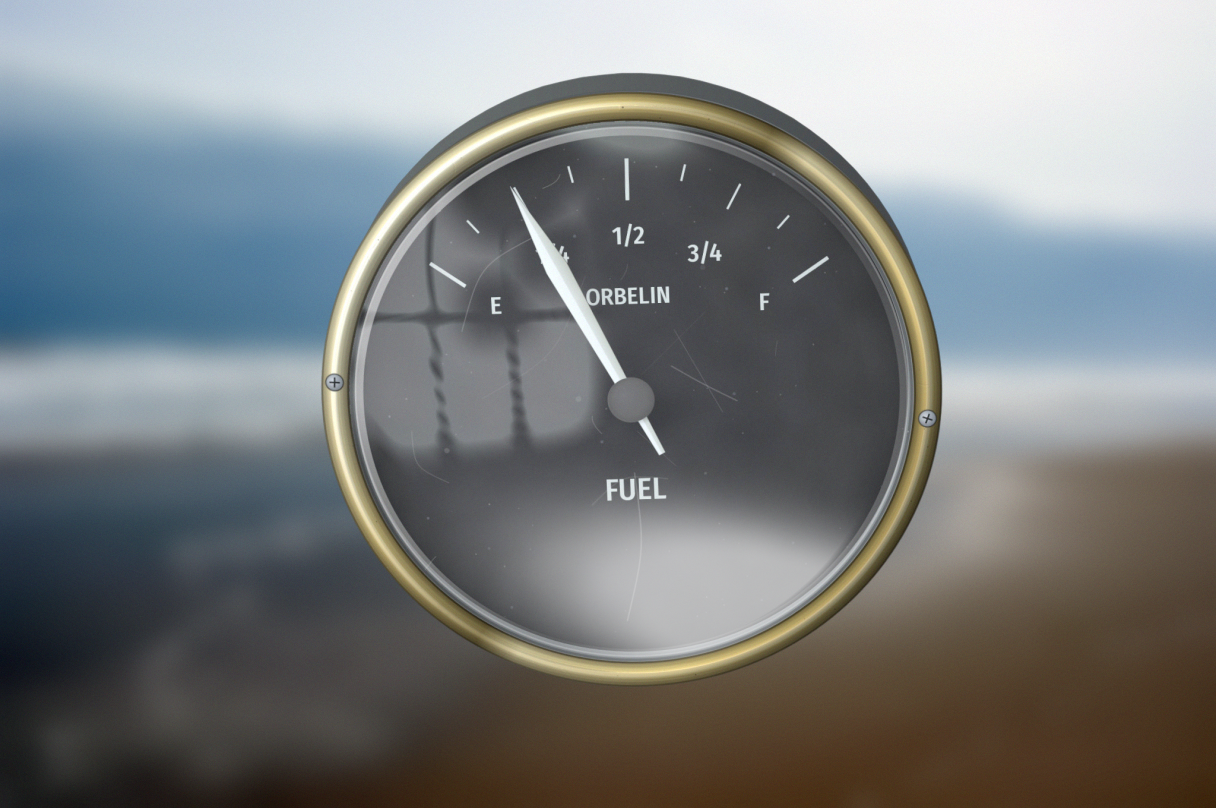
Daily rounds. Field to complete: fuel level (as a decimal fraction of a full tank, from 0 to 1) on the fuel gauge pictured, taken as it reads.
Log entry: 0.25
